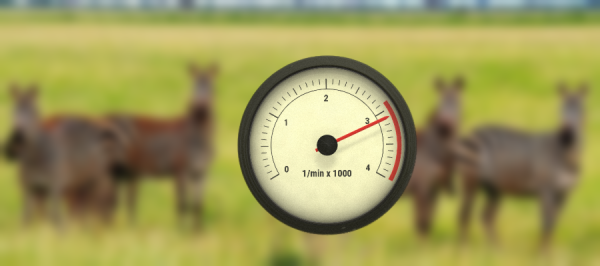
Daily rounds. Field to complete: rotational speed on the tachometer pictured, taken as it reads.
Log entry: 3100 rpm
